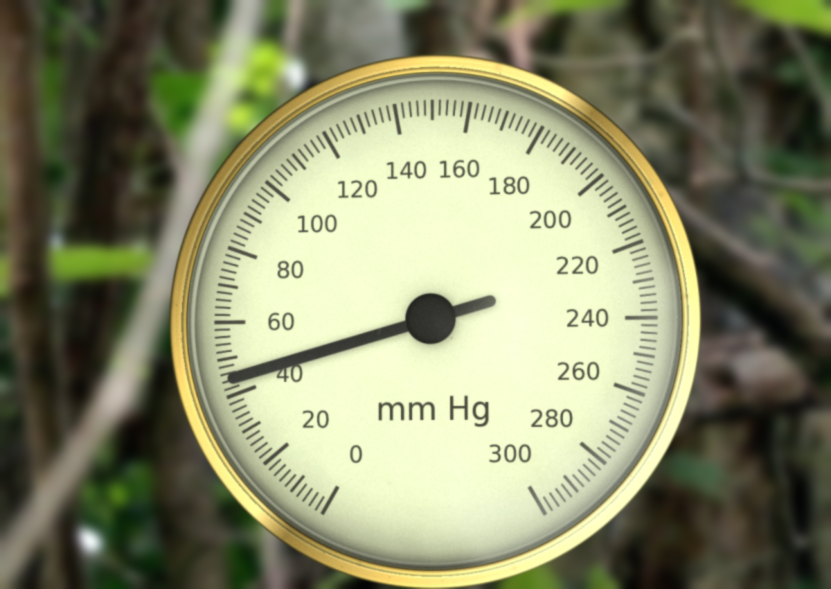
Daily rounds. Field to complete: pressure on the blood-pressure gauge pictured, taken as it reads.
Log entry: 44 mmHg
